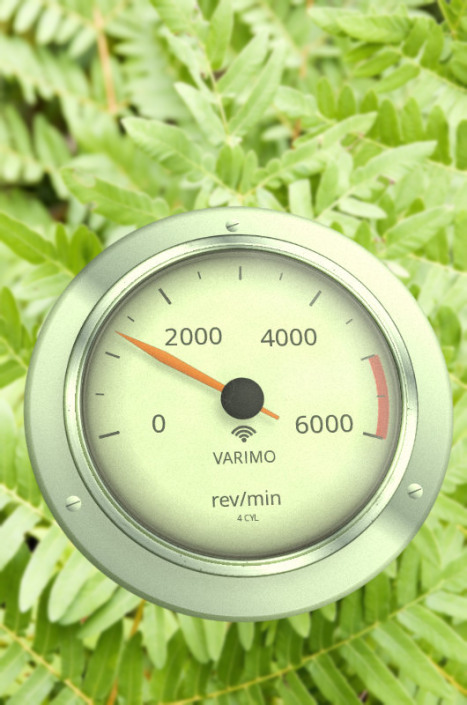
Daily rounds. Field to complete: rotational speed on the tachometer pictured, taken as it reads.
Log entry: 1250 rpm
